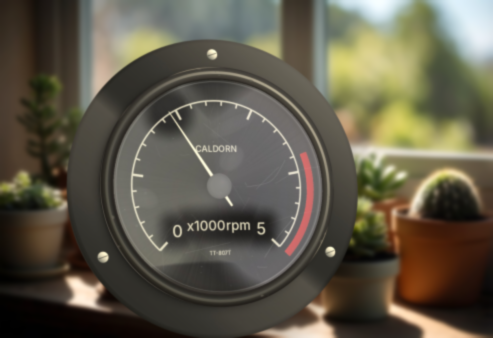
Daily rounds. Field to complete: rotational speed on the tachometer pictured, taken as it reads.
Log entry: 1900 rpm
